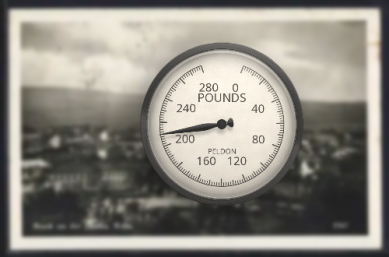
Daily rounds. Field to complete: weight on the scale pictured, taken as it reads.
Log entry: 210 lb
